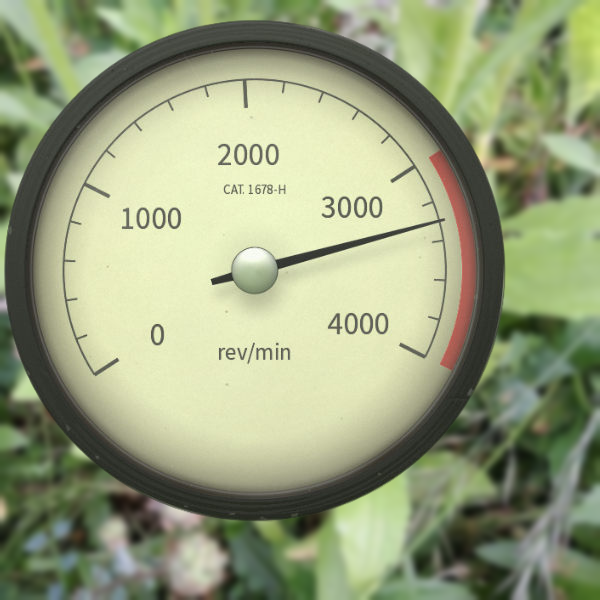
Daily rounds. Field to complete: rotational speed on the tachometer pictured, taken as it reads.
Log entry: 3300 rpm
